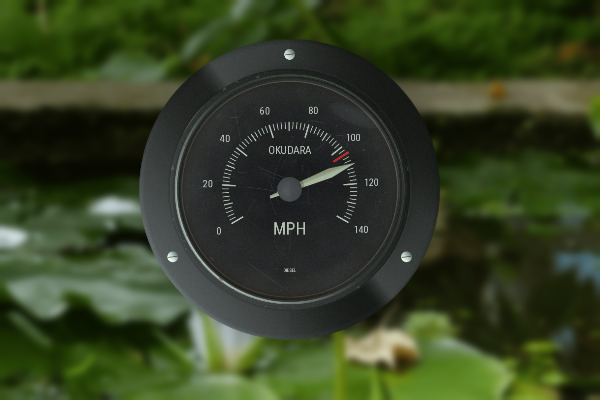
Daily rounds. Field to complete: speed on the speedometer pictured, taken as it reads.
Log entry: 110 mph
